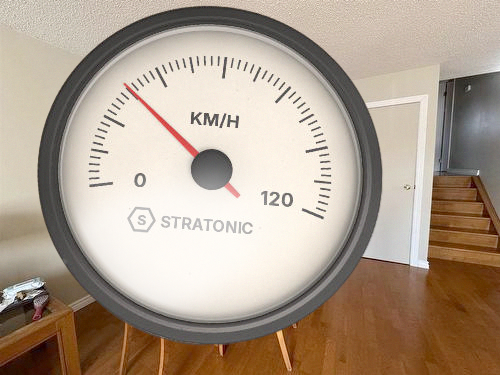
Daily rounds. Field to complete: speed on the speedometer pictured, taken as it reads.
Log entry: 30 km/h
